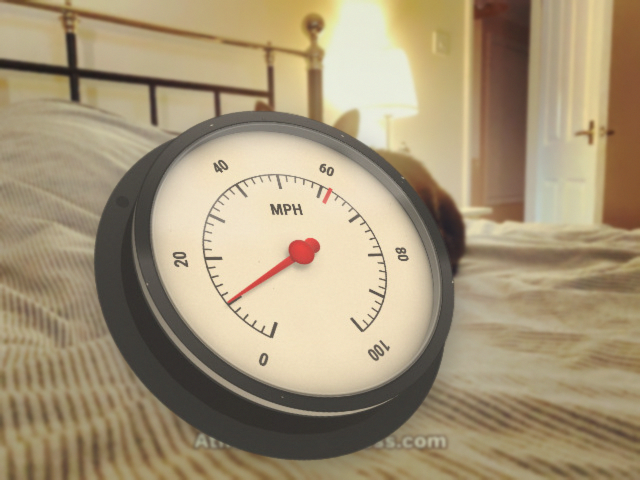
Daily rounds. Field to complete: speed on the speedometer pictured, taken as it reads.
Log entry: 10 mph
